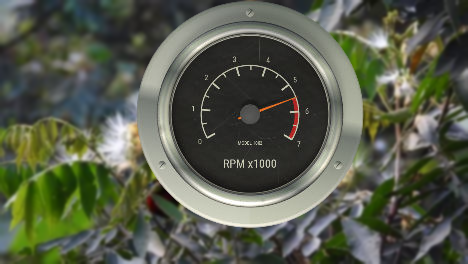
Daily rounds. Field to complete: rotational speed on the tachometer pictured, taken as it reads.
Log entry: 5500 rpm
